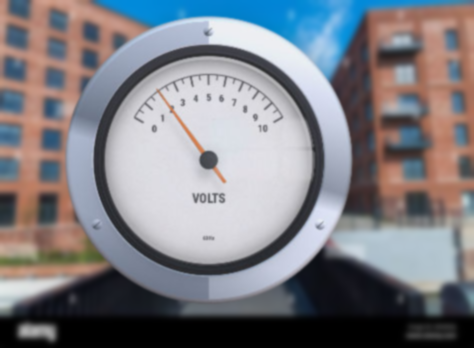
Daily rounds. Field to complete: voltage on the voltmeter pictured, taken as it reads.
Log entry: 2 V
